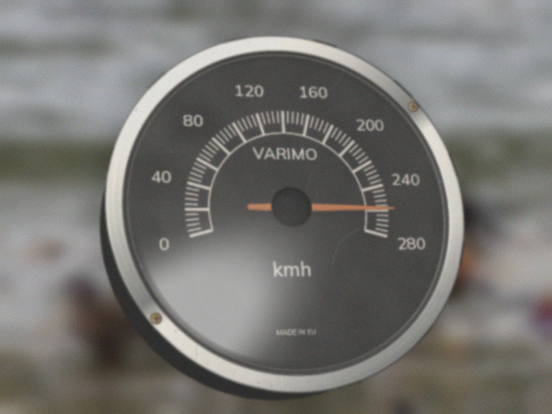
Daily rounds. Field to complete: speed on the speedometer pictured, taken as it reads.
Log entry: 260 km/h
